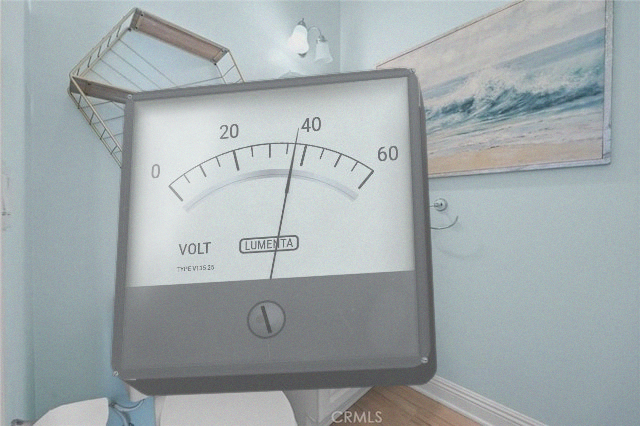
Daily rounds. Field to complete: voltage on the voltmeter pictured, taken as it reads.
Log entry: 37.5 V
